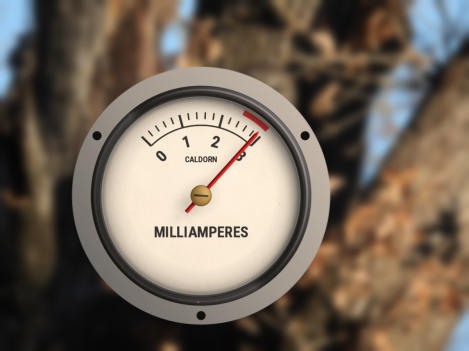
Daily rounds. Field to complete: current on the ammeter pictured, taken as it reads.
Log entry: 2.9 mA
